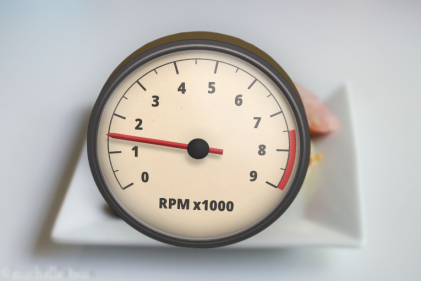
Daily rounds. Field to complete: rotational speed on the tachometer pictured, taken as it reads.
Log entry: 1500 rpm
